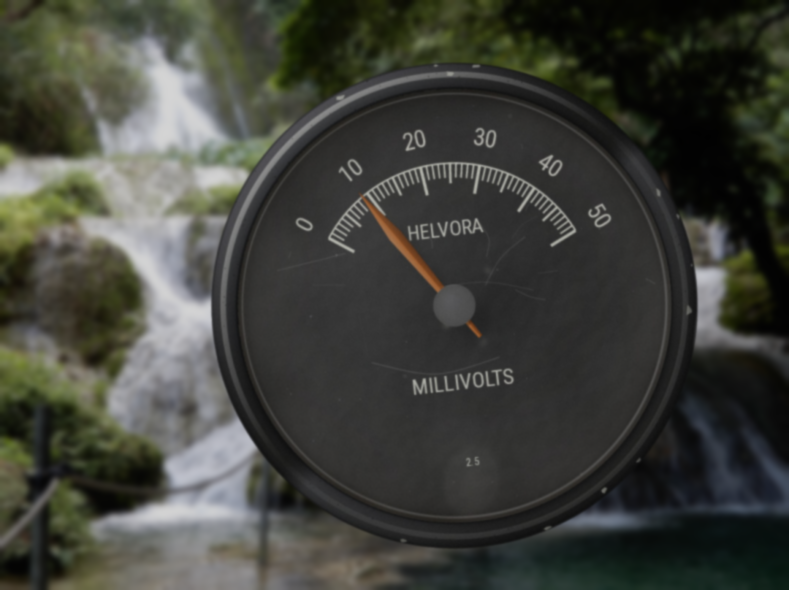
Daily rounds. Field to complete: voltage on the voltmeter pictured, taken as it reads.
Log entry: 9 mV
